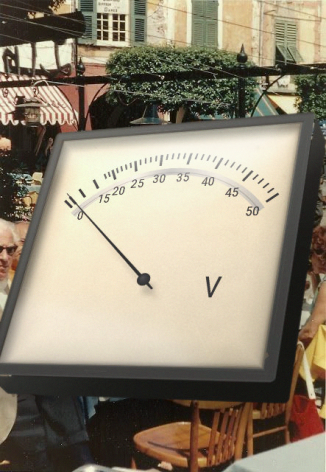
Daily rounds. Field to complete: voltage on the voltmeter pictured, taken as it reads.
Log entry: 5 V
